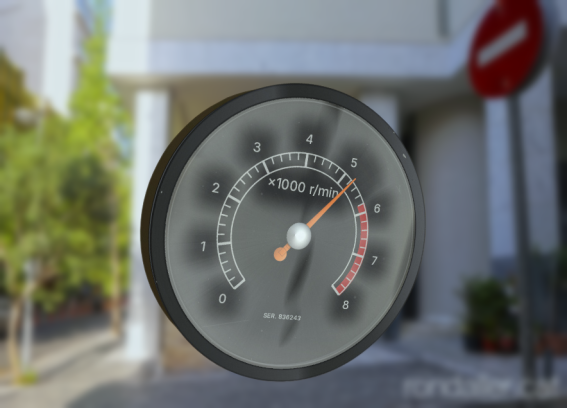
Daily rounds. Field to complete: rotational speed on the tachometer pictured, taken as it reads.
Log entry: 5200 rpm
